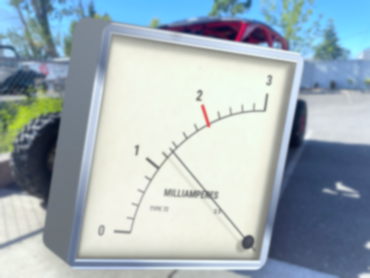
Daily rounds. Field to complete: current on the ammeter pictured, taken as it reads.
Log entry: 1.3 mA
